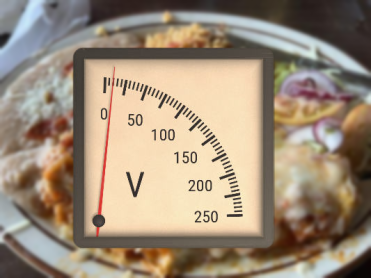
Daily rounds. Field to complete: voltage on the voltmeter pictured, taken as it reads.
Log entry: 10 V
